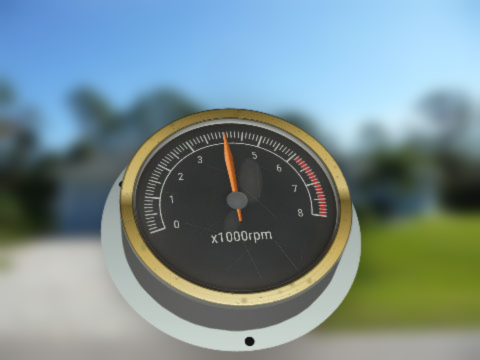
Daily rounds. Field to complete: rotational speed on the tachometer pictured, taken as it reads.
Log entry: 4000 rpm
